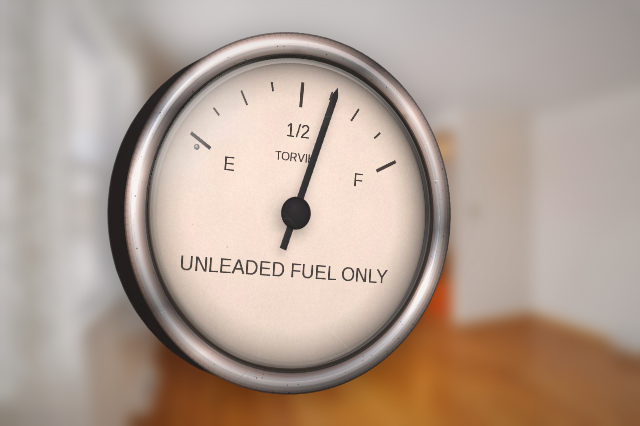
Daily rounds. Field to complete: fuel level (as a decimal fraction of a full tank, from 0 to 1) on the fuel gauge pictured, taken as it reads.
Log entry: 0.625
